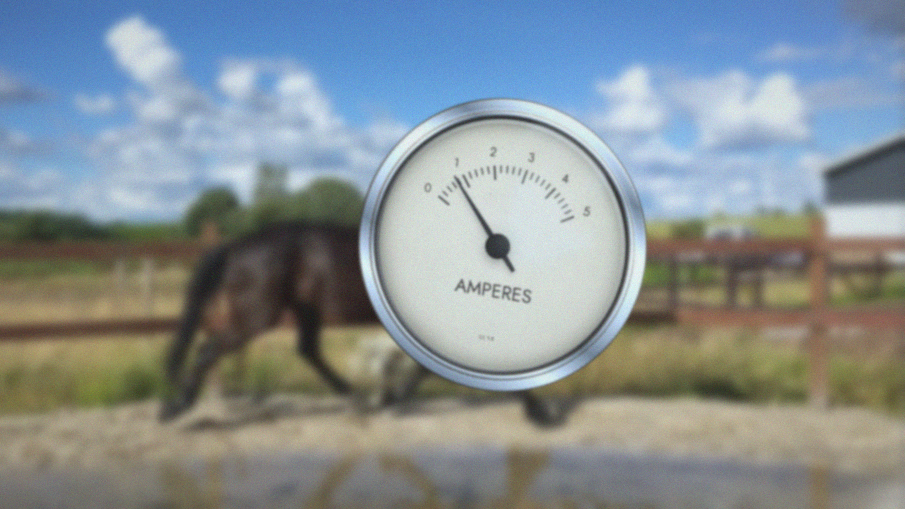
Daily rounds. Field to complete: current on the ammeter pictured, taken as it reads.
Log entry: 0.8 A
